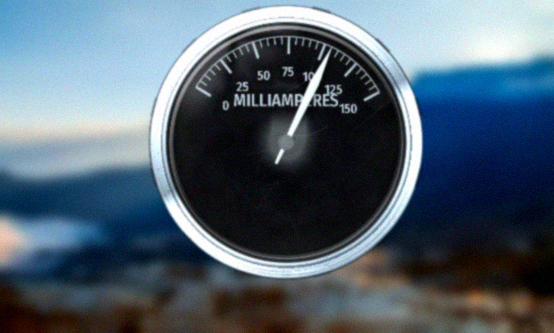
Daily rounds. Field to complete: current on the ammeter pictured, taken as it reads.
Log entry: 105 mA
